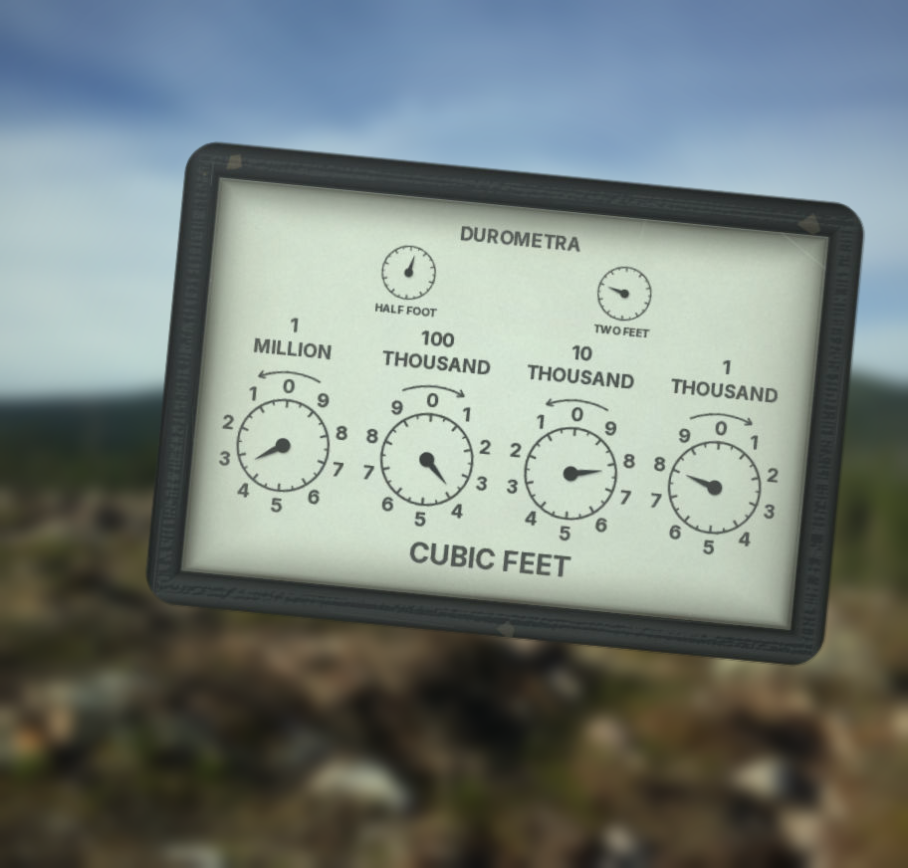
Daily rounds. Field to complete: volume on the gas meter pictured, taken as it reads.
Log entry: 337800 ft³
